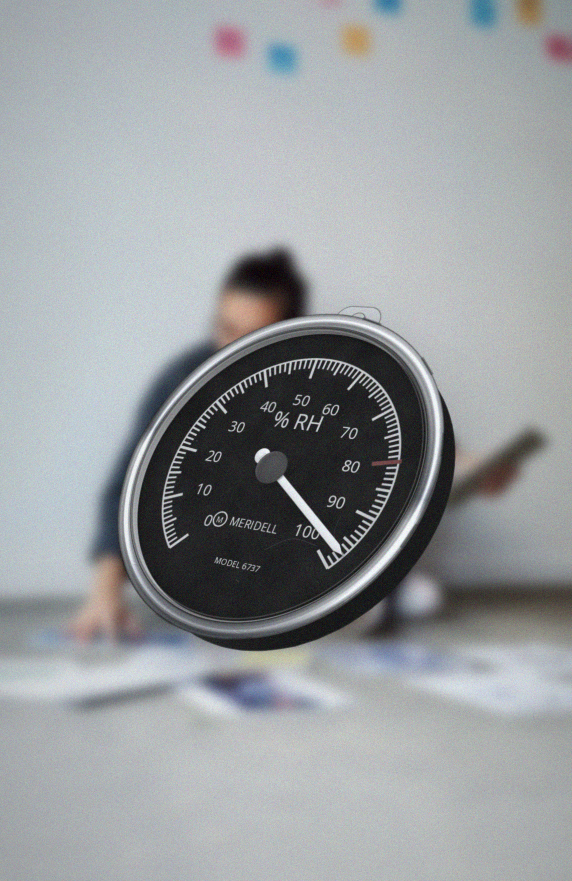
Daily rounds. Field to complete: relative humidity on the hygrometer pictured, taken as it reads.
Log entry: 97 %
